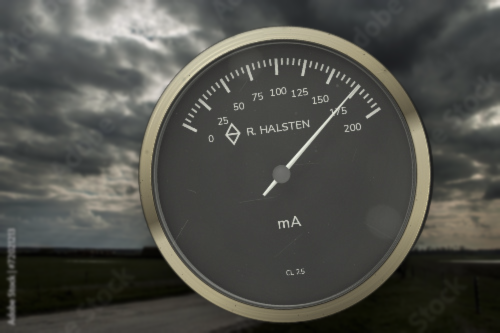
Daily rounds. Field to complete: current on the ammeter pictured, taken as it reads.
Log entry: 175 mA
